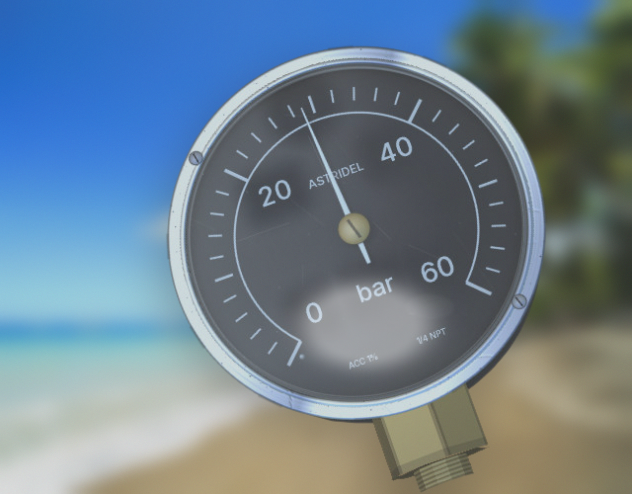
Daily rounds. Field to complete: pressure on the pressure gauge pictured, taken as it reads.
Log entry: 29 bar
